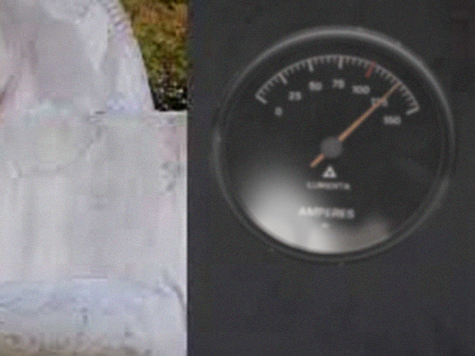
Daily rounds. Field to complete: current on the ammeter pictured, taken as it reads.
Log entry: 125 A
